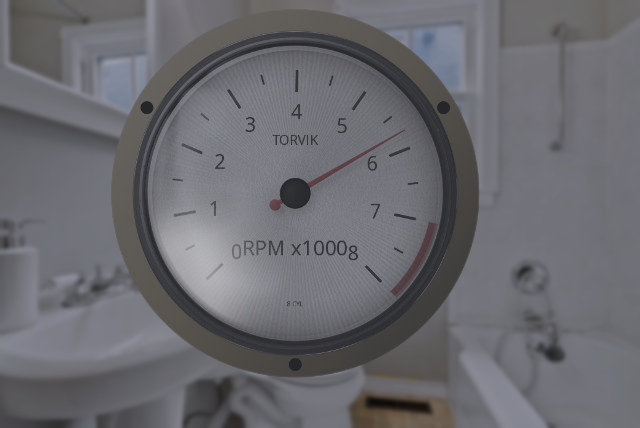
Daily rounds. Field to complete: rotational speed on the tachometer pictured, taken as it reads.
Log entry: 5750 rpm
